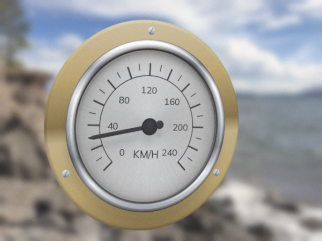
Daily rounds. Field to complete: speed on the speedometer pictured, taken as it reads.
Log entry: 30 km/h
